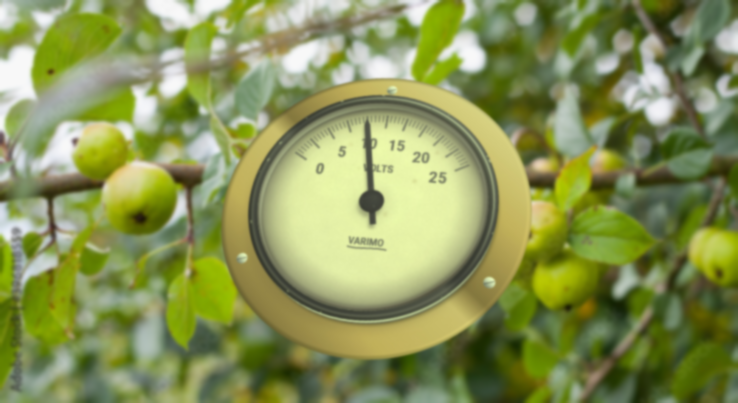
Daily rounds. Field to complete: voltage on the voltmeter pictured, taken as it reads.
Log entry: 10 V
